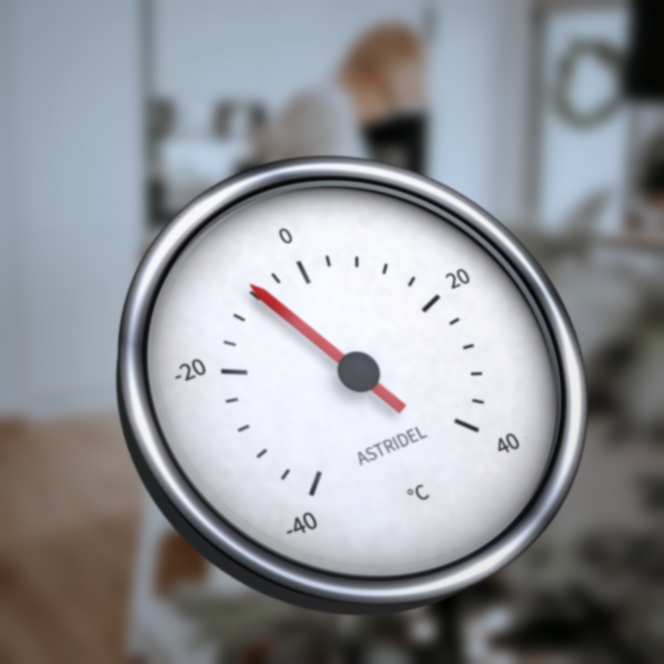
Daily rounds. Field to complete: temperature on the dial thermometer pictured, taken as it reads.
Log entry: -8 °C
